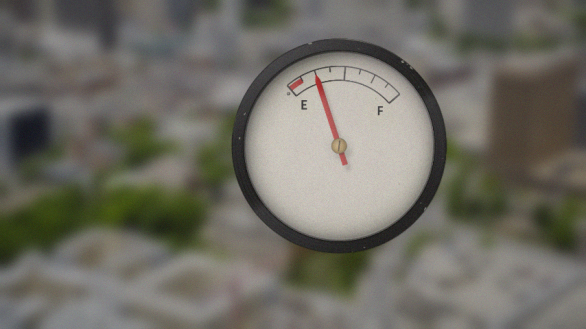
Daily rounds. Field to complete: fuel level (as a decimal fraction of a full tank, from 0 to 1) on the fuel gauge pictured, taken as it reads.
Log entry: 0.25
